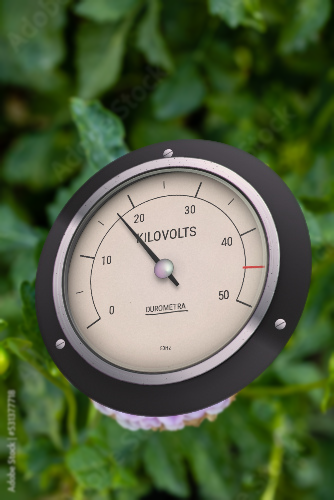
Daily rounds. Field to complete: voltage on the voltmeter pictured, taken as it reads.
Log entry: 17.5 kV
